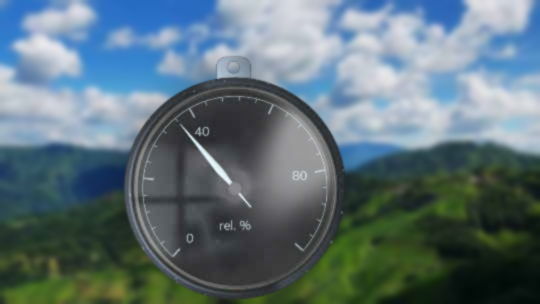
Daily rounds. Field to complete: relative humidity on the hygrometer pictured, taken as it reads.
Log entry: 36 %
